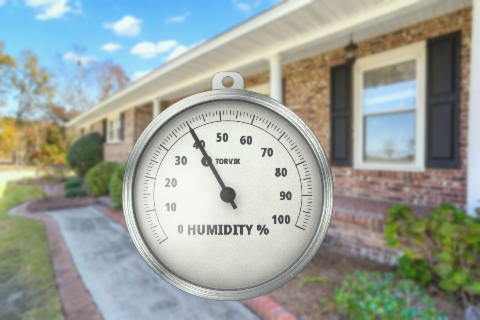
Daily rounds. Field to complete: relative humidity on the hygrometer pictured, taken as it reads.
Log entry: 40 %
